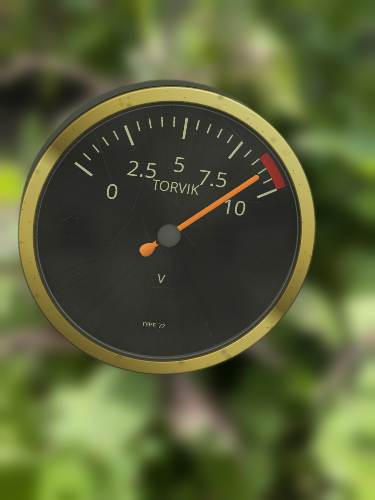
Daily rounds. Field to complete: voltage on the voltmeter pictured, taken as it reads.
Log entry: 9 V
